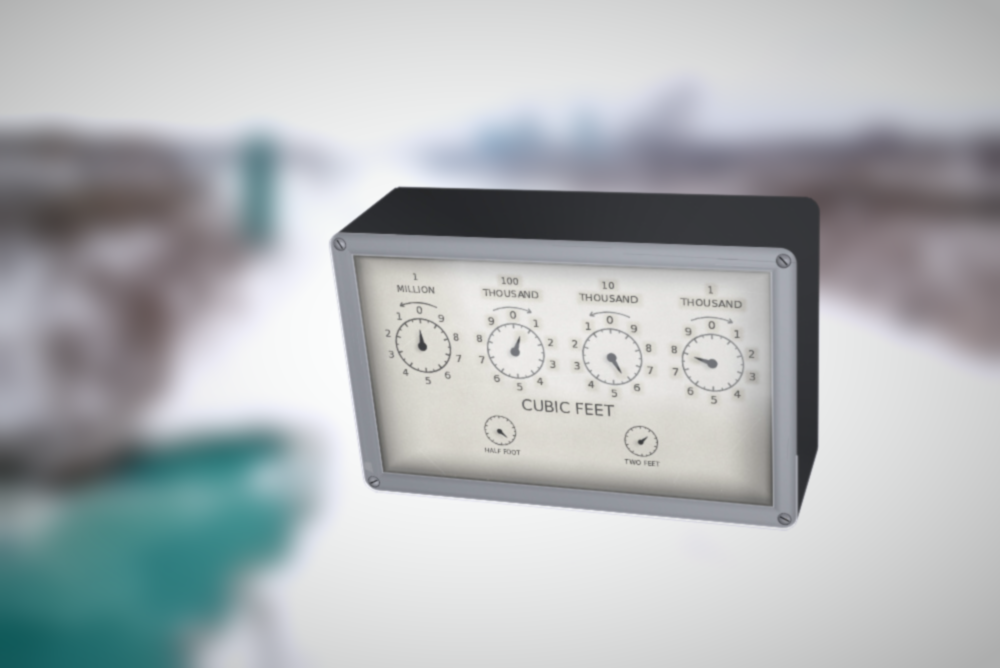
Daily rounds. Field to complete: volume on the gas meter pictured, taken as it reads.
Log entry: 5800 ft³
